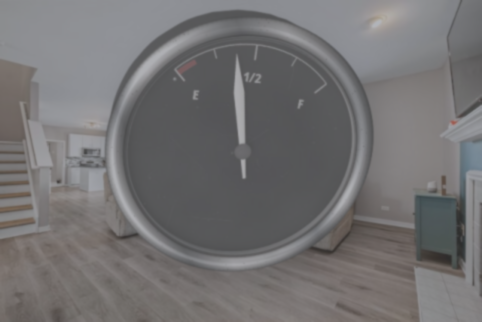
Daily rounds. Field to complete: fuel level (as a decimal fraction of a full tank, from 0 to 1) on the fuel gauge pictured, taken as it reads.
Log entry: 0.375
